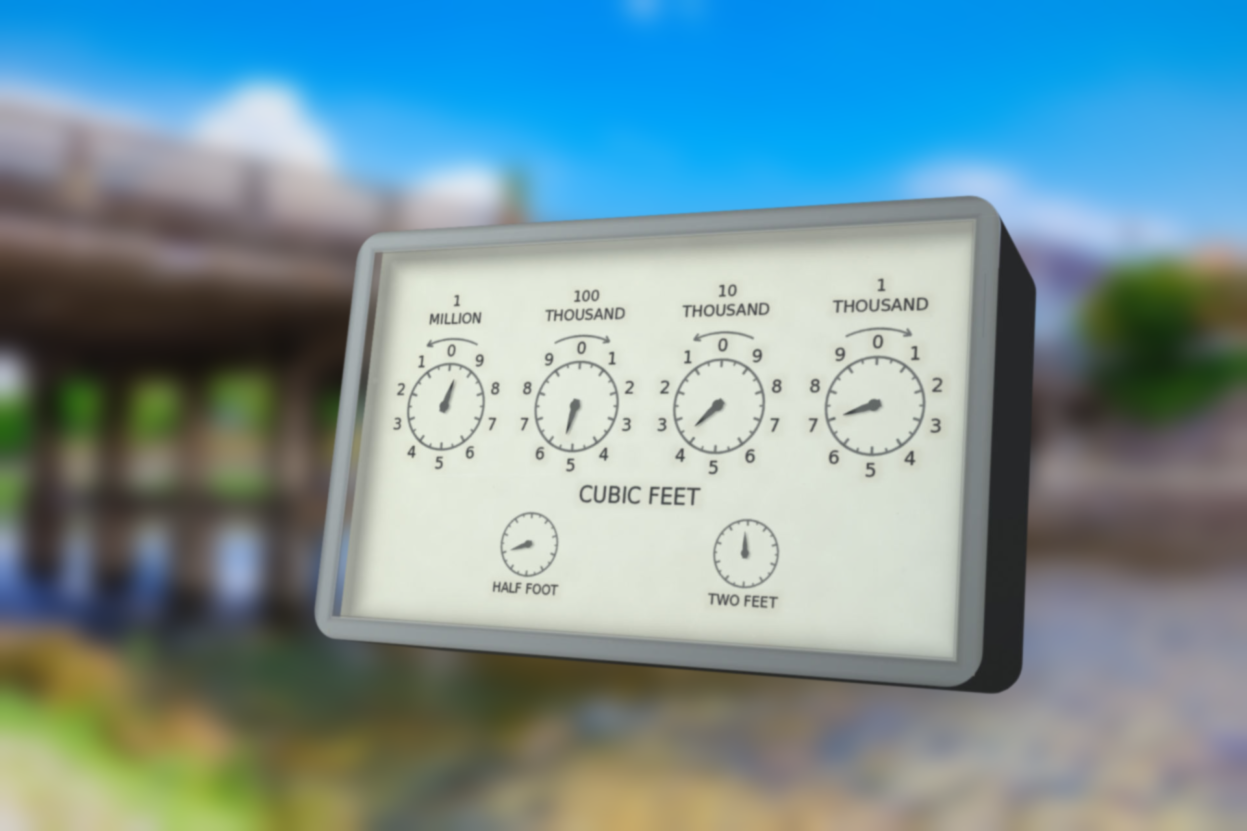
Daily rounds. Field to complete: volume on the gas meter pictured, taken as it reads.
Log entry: 953700 ft³
